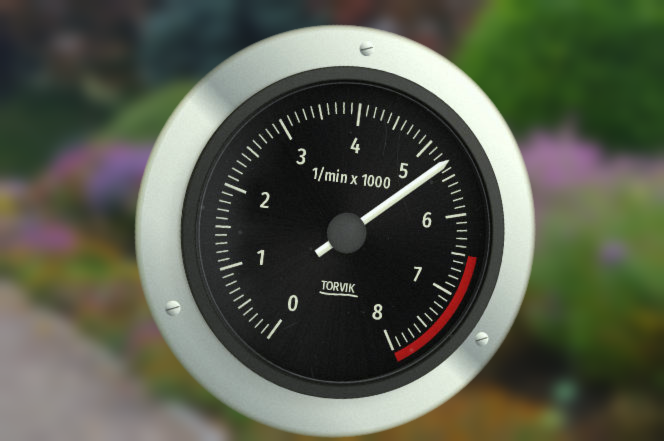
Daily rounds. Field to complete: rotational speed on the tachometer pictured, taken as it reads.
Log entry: 5300 rpm
